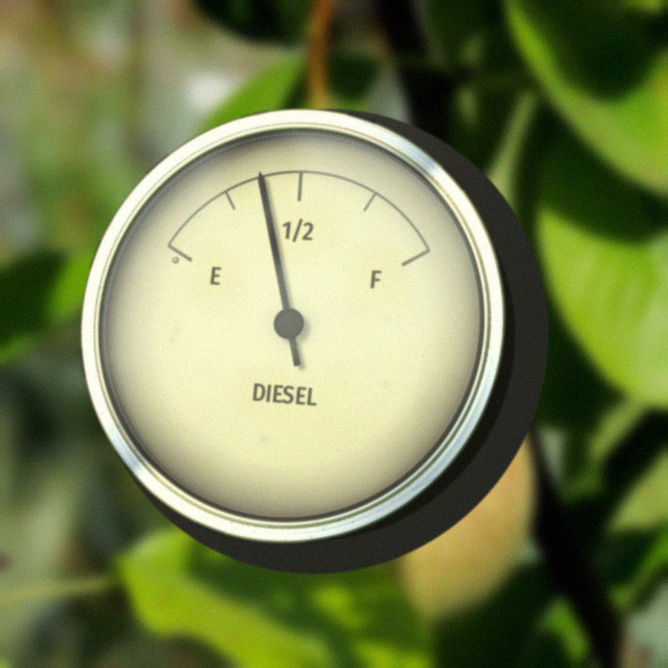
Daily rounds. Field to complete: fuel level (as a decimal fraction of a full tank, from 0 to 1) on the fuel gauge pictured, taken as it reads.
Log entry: 0.375
